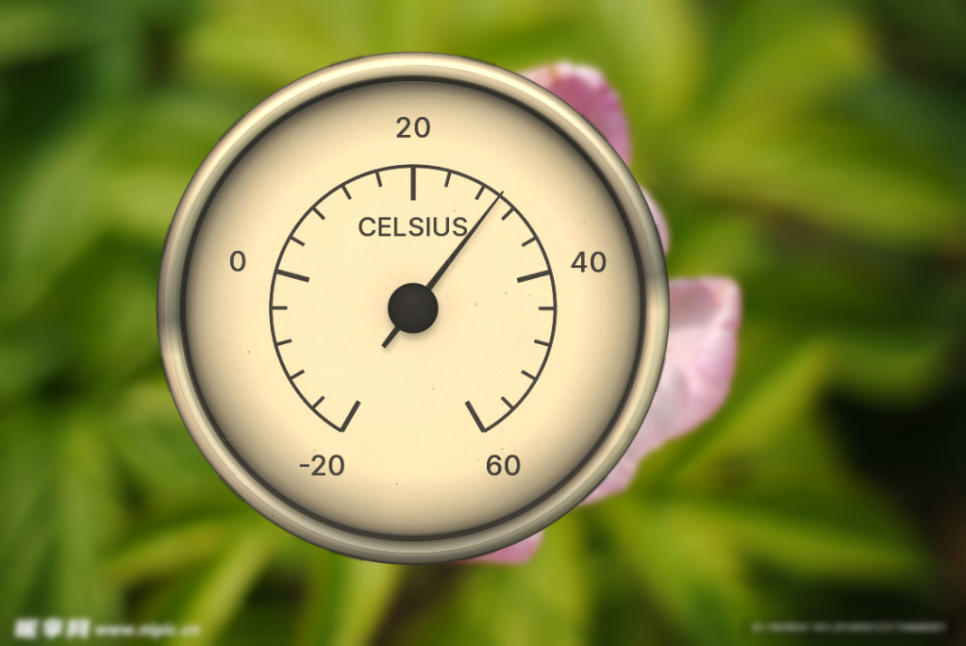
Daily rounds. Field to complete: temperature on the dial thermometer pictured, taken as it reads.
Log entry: 30 °C
